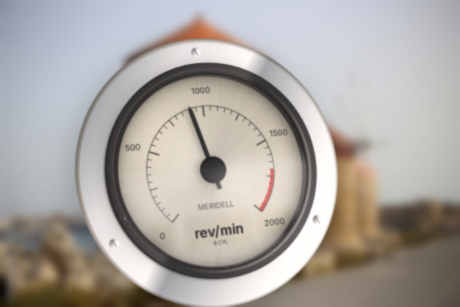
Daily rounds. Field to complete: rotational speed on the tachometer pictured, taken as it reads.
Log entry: 900 rpm
